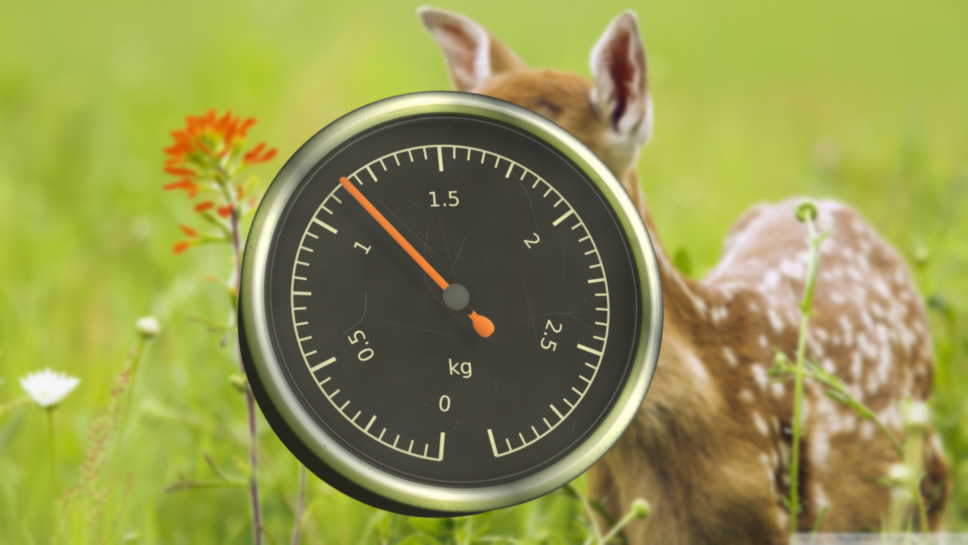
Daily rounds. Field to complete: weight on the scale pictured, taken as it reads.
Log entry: 1.15 kg
